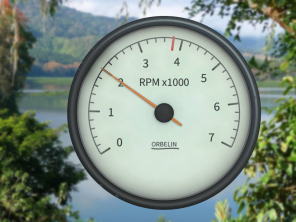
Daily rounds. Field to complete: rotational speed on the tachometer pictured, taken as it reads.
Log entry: 2000 rpm
